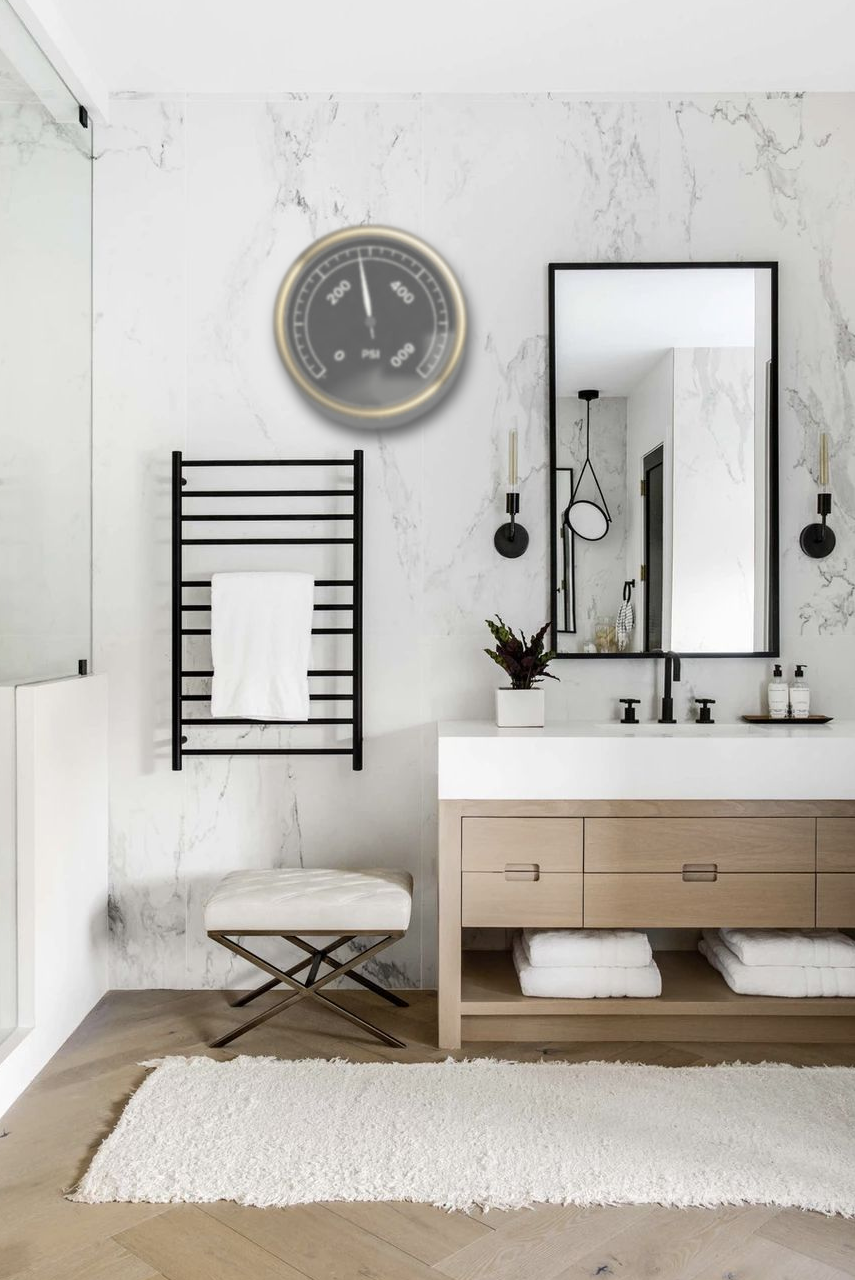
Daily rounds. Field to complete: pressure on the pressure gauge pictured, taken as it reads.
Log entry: 280 psi
